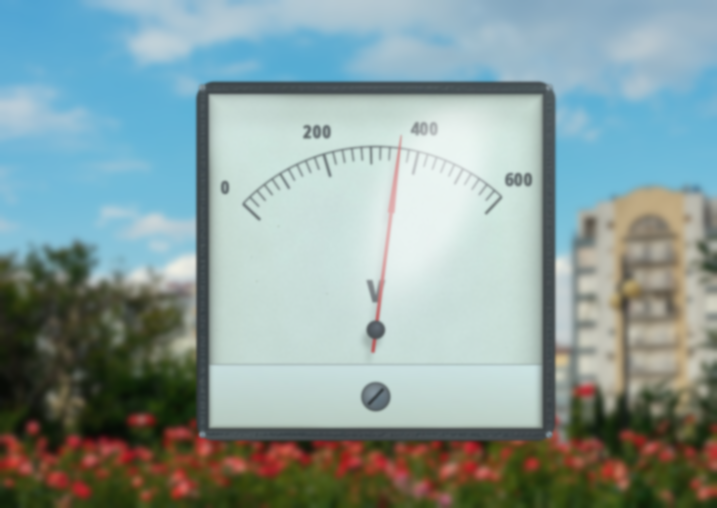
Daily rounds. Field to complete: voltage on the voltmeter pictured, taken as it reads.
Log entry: 360 V
